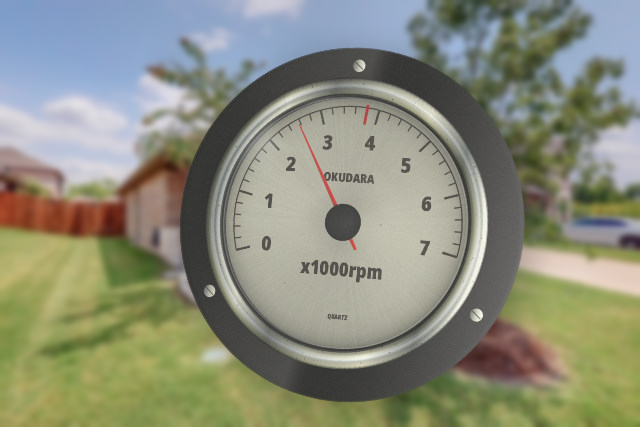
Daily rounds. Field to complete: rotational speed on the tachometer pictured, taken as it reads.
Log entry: 2600 rpm
